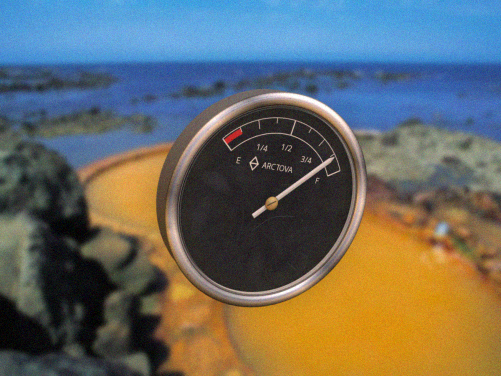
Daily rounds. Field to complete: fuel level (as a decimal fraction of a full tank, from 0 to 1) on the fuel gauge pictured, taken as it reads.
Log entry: 0.875
